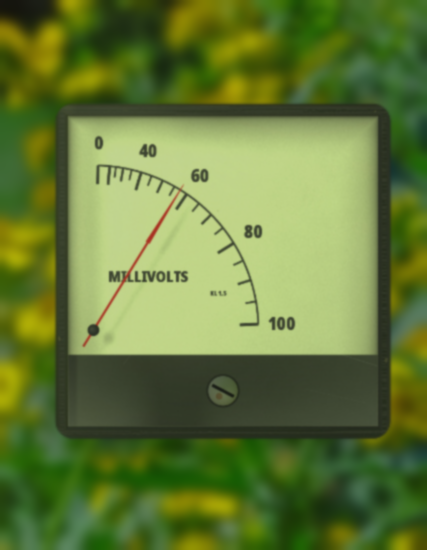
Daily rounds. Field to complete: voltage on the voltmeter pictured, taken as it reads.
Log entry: 57.5 mV
